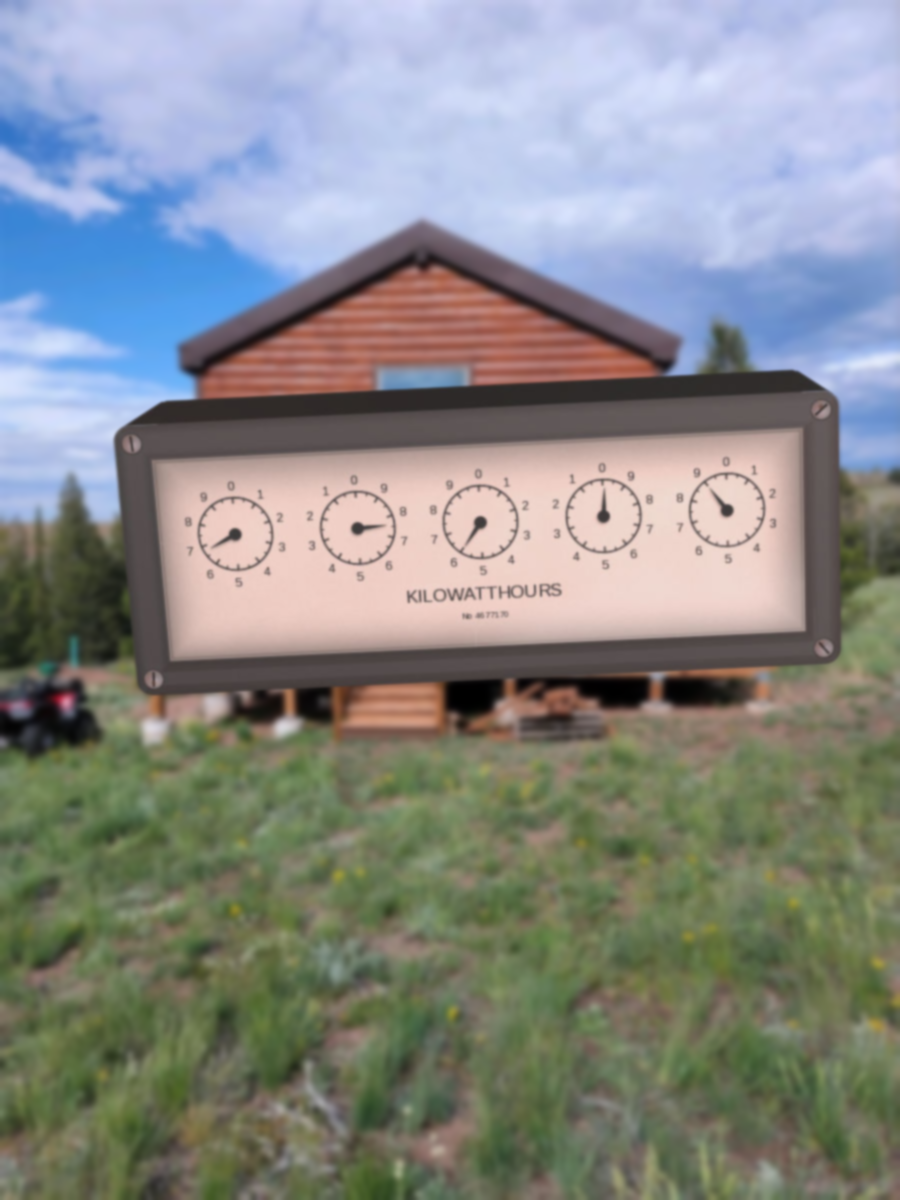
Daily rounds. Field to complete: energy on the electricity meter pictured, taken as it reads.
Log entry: 67599 kWh
